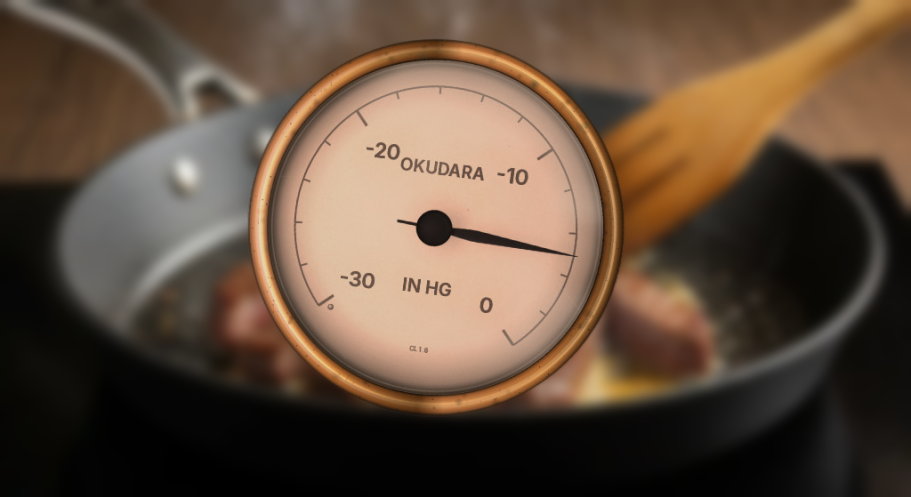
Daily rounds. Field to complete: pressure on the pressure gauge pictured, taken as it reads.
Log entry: -5 inHg
